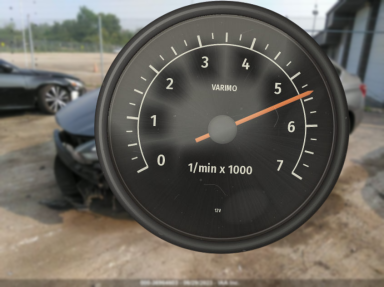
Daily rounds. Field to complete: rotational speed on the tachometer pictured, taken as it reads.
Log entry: 5375 rpm
